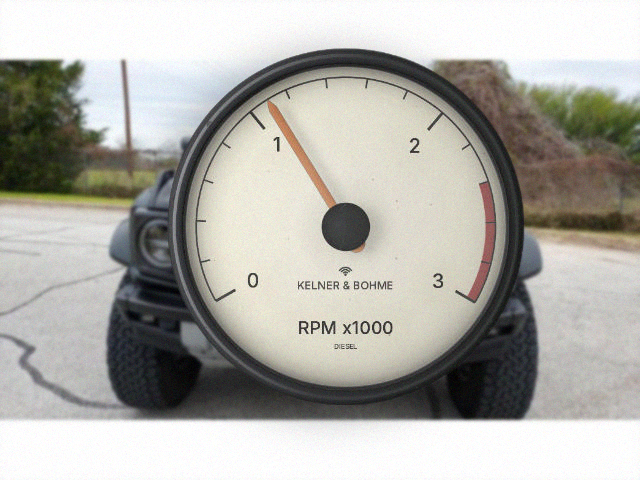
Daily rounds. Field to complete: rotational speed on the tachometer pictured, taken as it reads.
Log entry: 1100 rpm
